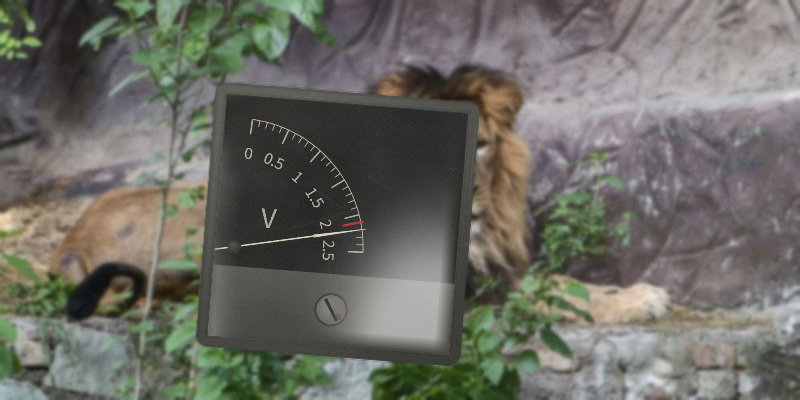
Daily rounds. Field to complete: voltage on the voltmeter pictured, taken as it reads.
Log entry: 2.2 V
